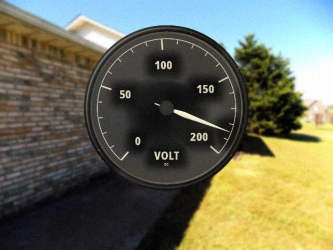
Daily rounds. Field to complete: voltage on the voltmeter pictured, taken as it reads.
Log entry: 185 V
